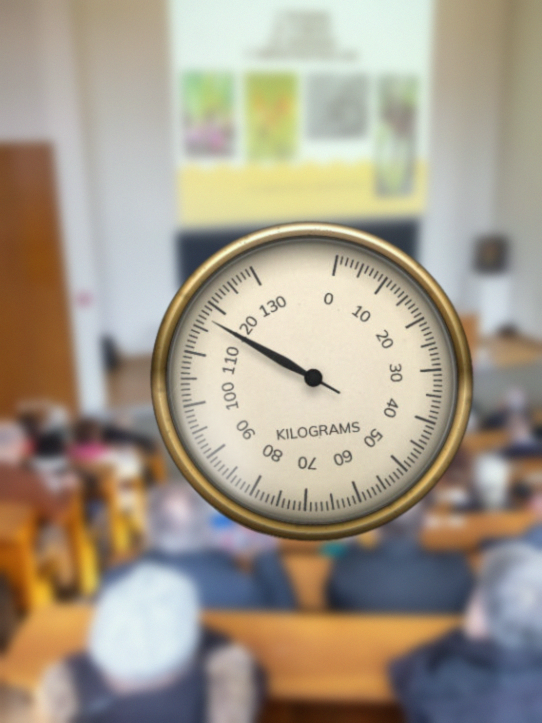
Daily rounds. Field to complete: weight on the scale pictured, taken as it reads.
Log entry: 117 kg
